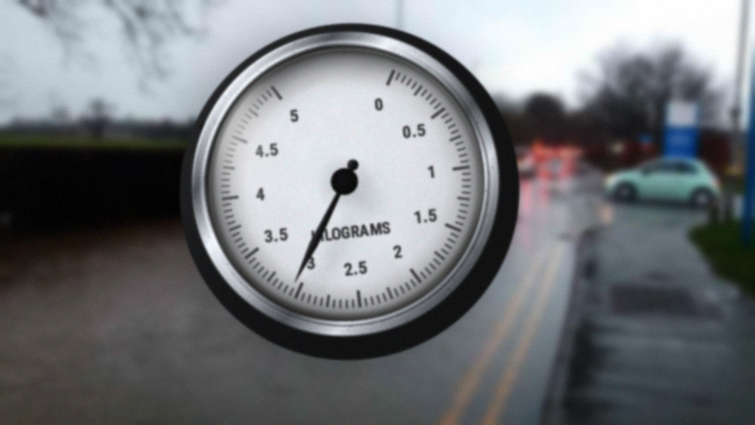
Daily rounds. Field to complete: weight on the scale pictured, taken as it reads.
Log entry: 3.05 kg
